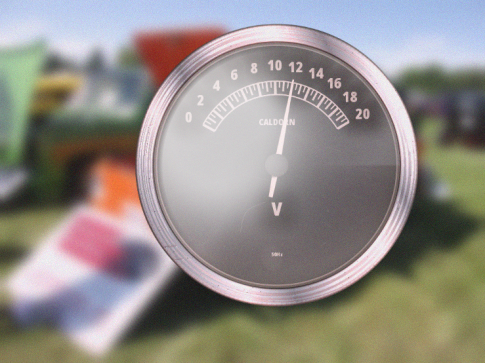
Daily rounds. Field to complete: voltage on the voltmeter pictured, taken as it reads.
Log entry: 12 V
